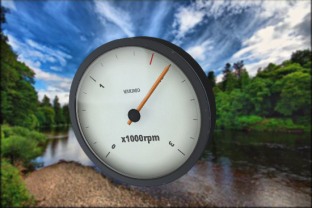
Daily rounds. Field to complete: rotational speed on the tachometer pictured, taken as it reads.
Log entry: 2000 rpm
